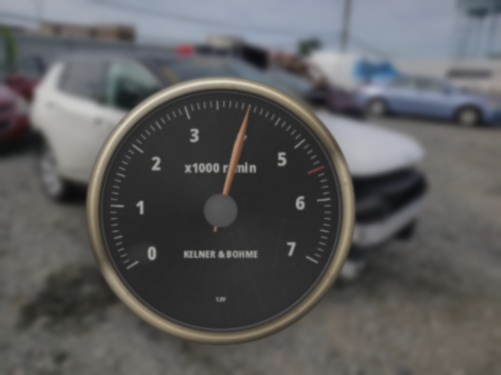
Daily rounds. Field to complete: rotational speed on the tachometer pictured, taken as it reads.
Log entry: 4000 rpm
